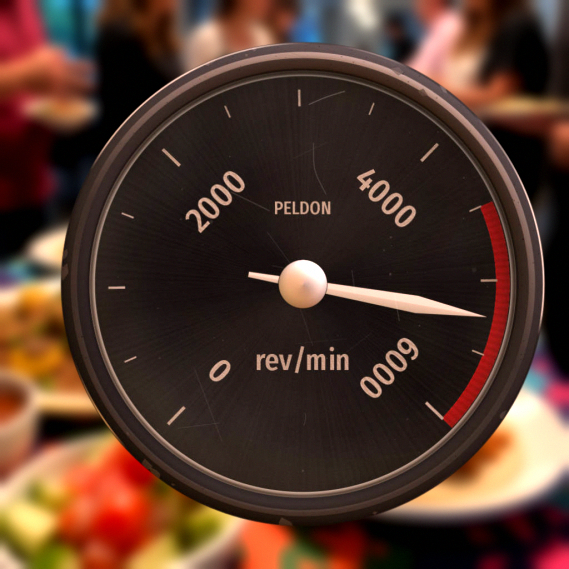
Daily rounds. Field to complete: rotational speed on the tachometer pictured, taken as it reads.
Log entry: 5250 rpm
